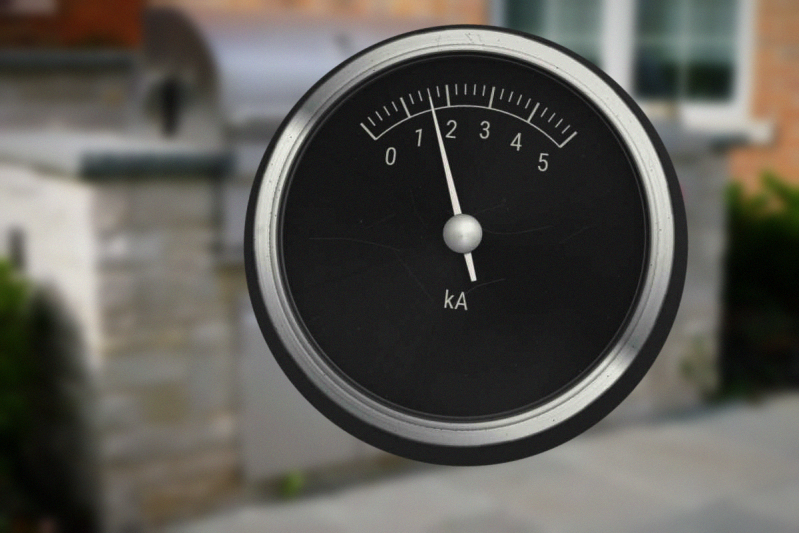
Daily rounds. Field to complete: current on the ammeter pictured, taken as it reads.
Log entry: 1.6 kA
